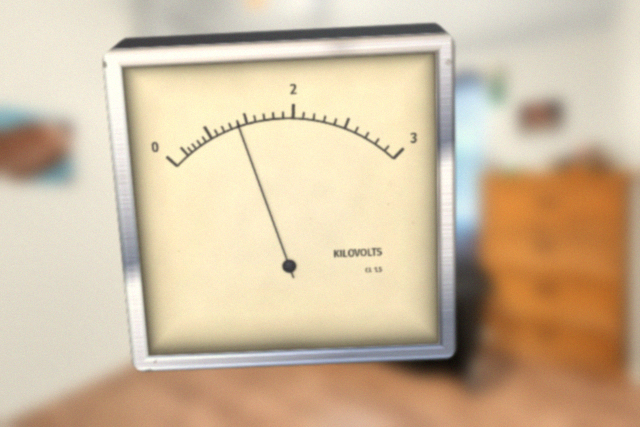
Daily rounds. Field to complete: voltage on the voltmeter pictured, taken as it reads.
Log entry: 1.4 kV
